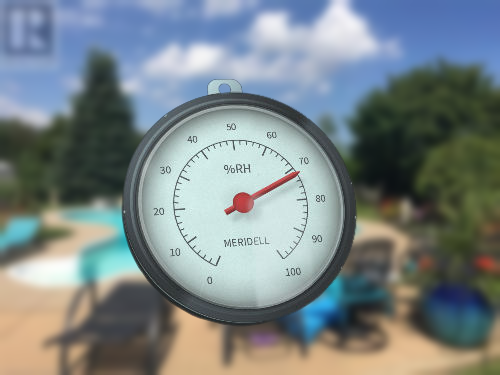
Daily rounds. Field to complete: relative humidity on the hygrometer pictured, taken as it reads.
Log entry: 72 %
